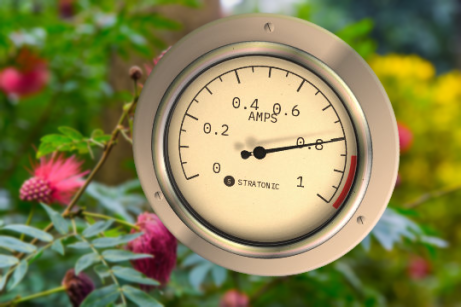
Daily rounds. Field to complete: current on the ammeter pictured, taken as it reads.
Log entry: 0.8 A
